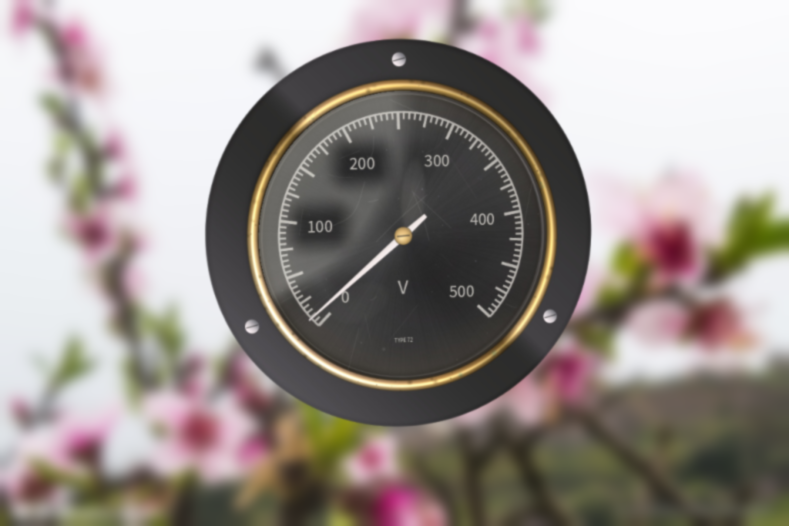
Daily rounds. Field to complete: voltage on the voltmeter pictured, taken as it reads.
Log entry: 10 V
